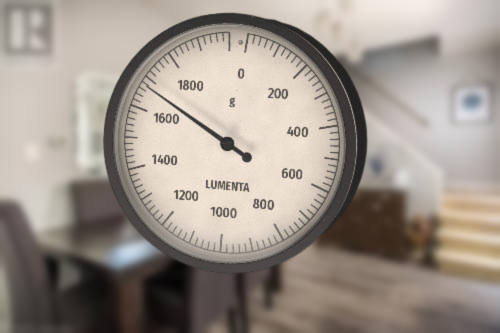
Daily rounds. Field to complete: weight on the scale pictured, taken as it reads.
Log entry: 1680 g
